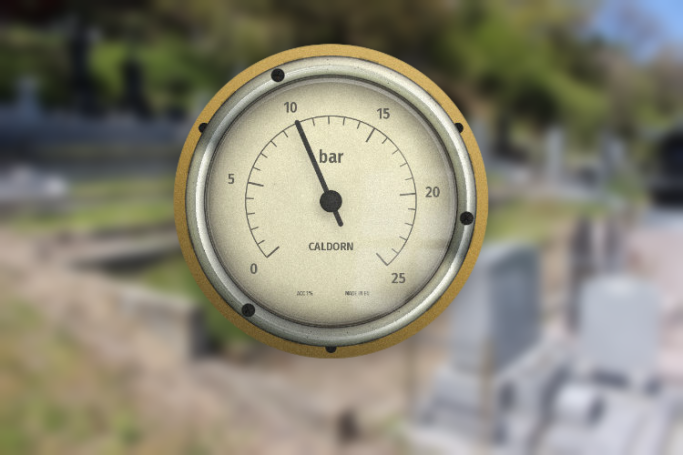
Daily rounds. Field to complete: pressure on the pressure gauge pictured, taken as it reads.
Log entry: 10 bar
